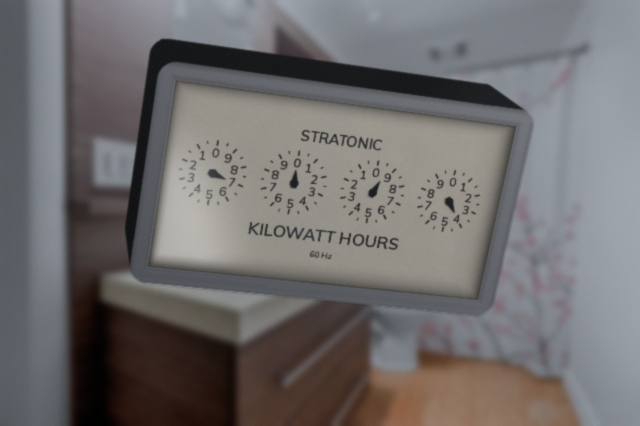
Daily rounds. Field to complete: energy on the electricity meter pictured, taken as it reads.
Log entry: 6994 kWh
